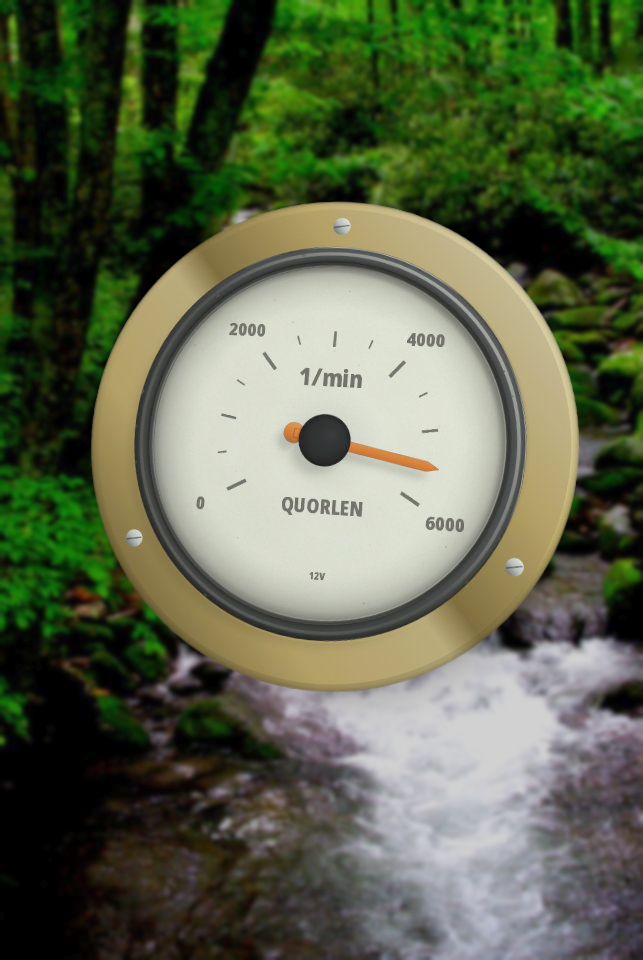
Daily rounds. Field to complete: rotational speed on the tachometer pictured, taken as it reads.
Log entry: 5500 rpm
